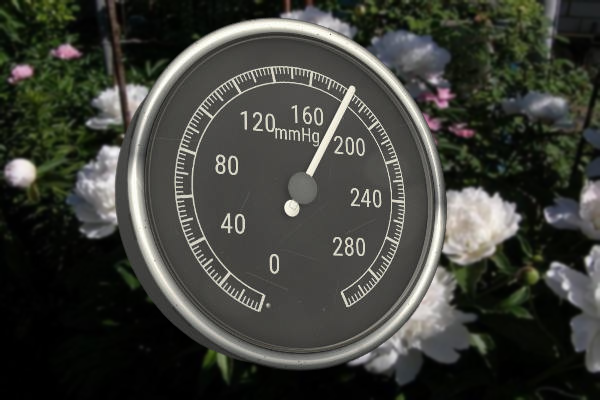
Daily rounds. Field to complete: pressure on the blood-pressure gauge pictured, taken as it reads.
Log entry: 180 mmHg
